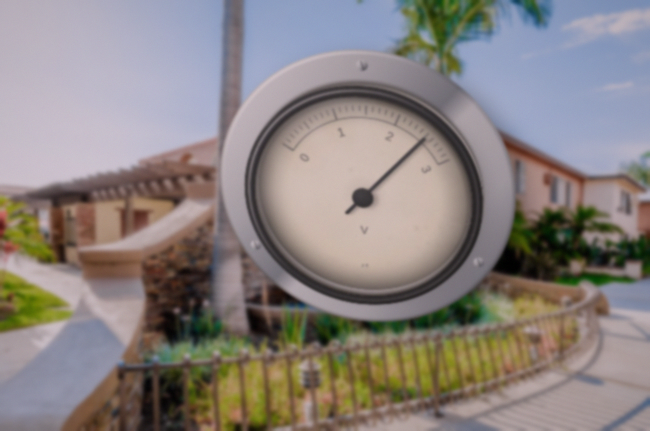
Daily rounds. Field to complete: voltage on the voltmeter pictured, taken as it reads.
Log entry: 2.5 V
